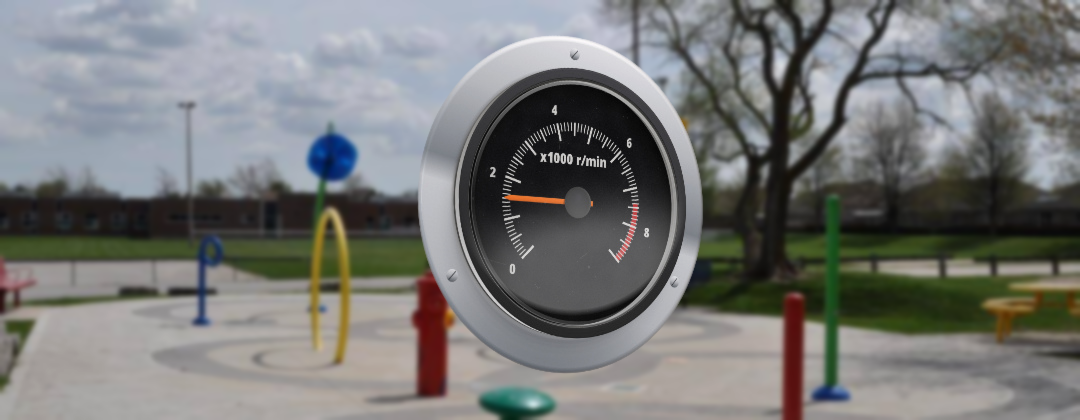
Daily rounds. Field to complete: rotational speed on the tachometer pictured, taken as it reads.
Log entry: 1500 rpm
